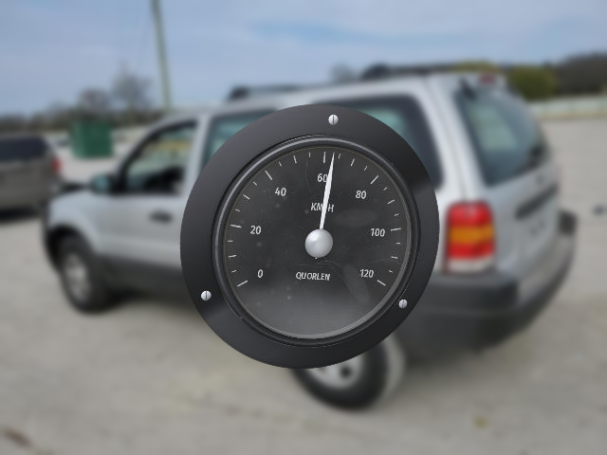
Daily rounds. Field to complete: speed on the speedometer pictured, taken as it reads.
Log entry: 62.5 km/h
